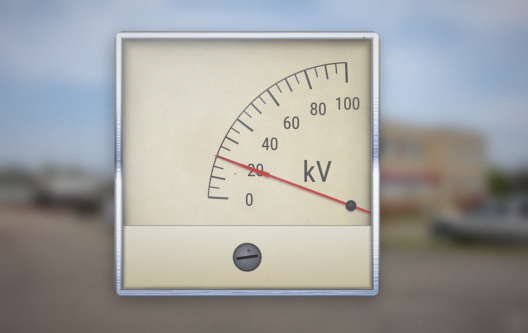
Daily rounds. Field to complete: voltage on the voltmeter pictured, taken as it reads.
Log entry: 20 kV
